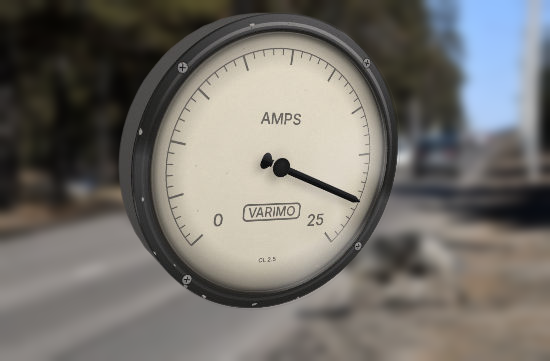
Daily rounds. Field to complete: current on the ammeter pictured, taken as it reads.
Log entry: 22.5 A
